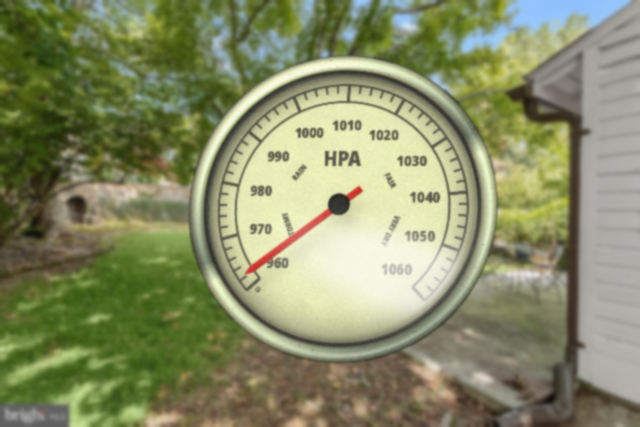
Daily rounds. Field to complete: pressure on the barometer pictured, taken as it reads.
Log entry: 962 hPa
